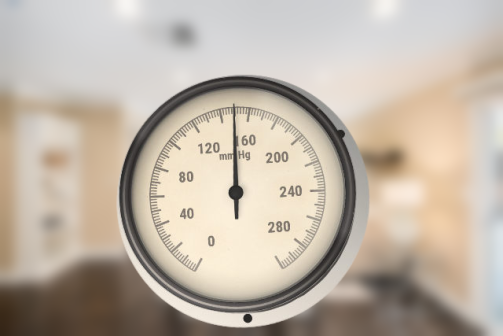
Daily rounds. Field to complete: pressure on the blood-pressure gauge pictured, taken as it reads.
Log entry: 150 mmHg
